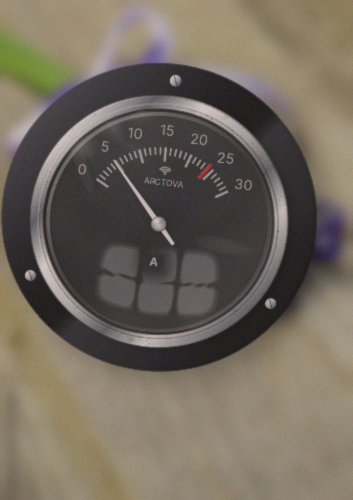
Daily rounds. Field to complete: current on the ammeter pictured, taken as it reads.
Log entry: 5 A
